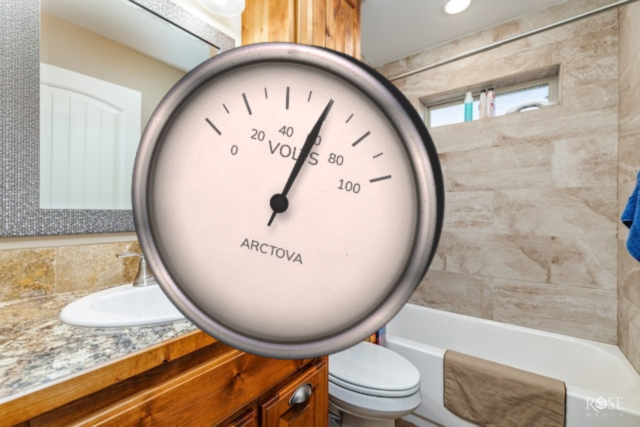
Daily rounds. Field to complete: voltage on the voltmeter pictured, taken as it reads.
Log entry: 60 V
